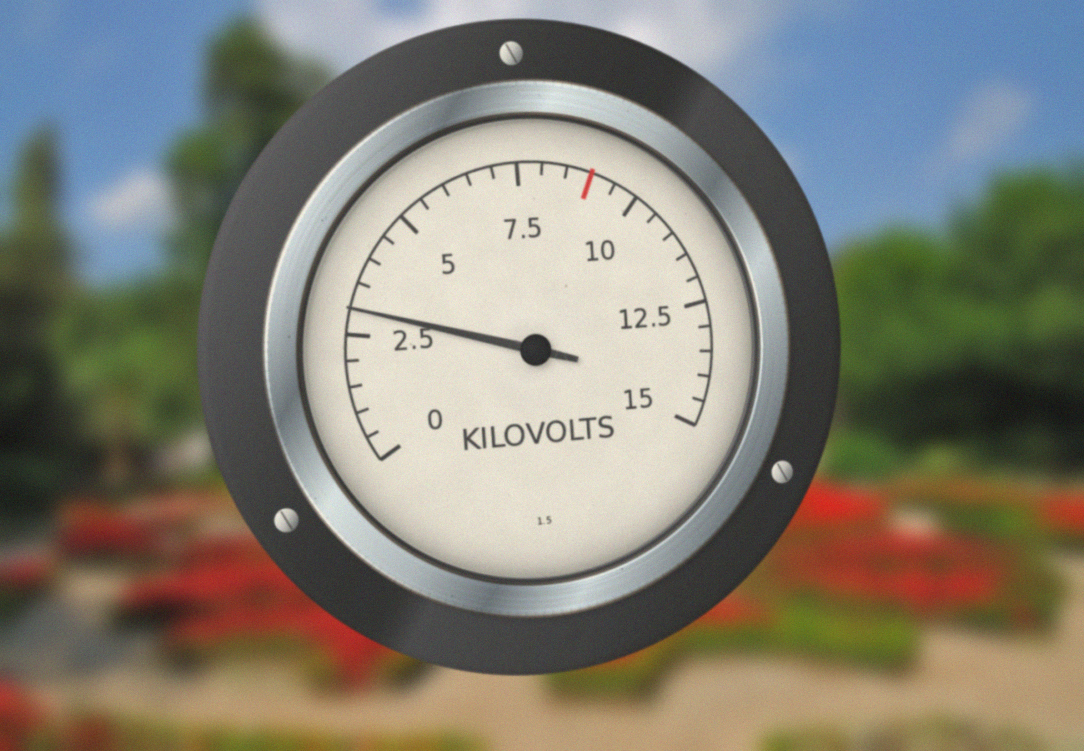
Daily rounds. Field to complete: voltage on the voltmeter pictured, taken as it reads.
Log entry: 3 kV
